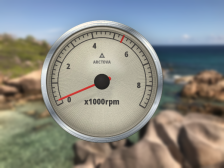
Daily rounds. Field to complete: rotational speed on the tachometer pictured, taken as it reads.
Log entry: 200 rpm
